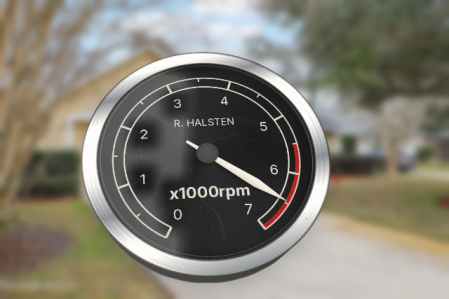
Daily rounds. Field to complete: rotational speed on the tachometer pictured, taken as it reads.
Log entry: 6500 rpm
